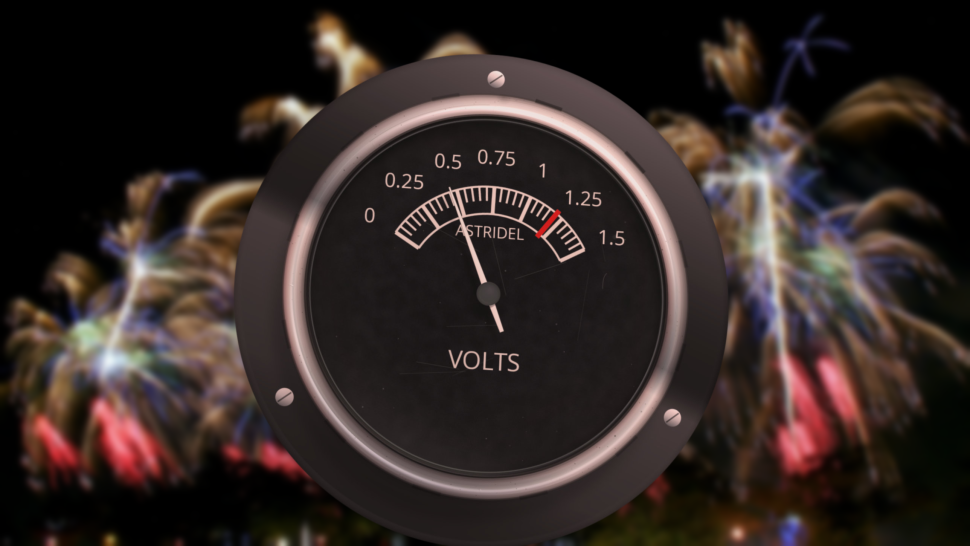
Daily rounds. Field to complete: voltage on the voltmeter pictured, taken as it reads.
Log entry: 0.45 V
